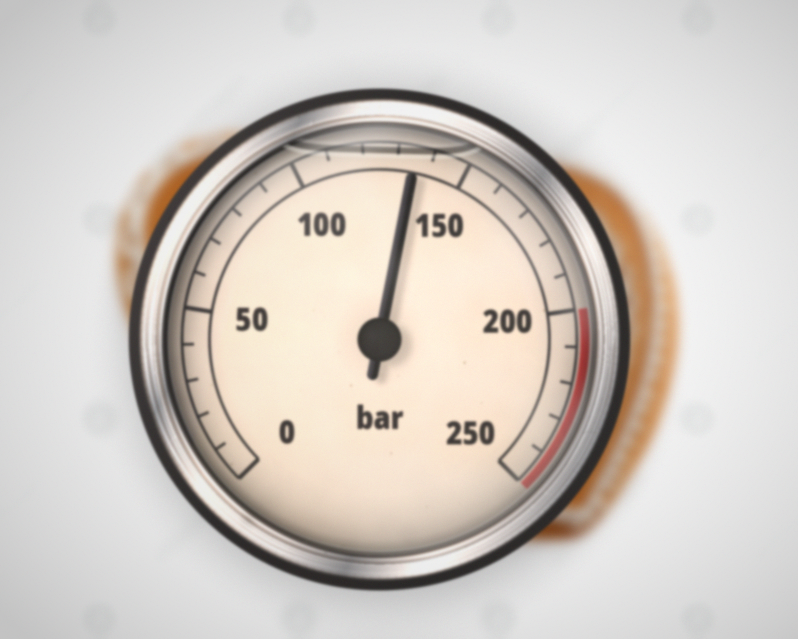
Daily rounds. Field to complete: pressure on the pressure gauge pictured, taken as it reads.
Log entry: 135 bar
